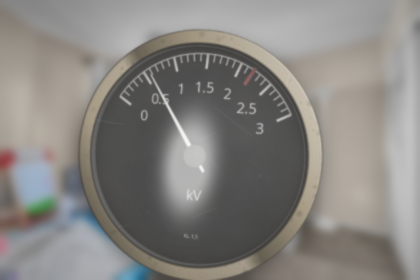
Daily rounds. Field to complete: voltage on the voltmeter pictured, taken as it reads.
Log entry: 0.6 kV
